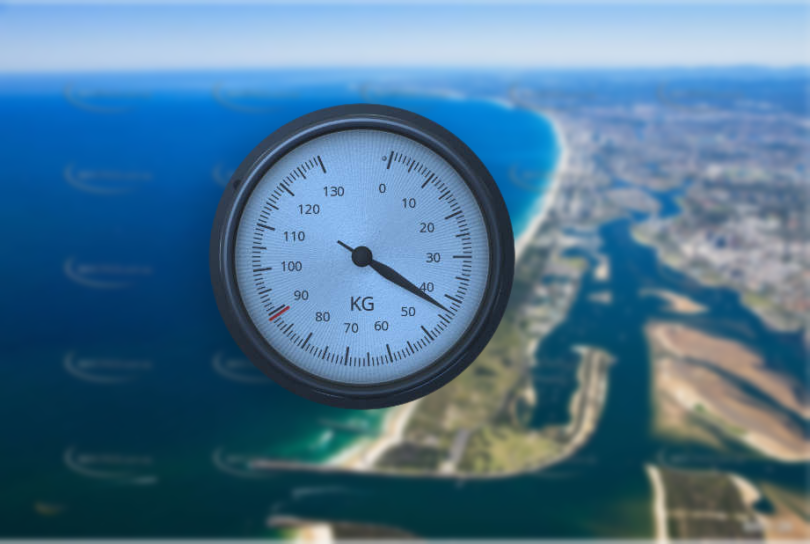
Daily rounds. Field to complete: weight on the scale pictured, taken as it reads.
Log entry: 43 kg
